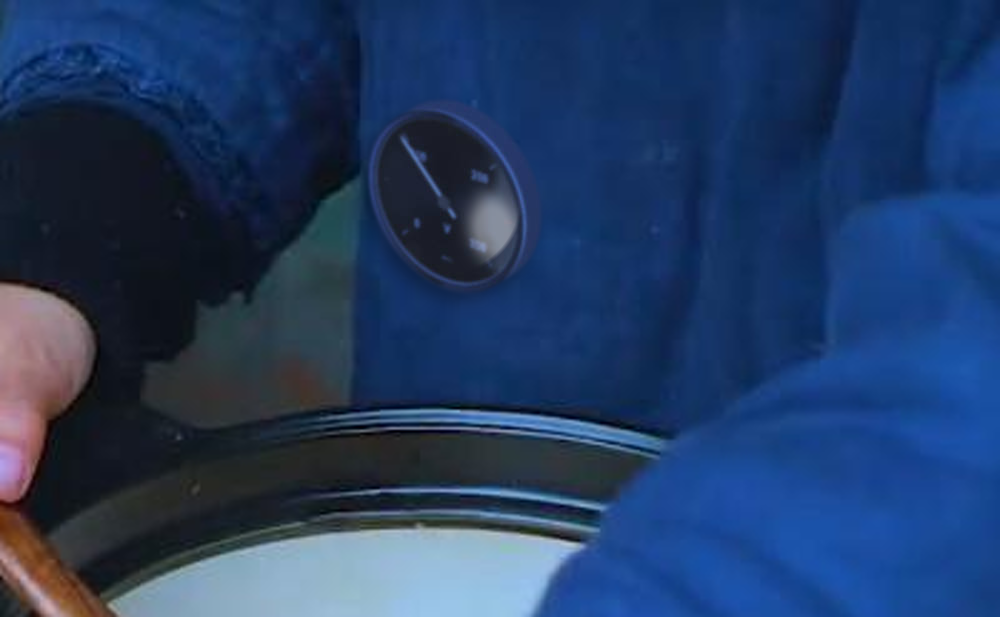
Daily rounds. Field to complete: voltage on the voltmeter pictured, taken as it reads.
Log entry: 100 V
